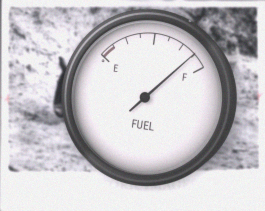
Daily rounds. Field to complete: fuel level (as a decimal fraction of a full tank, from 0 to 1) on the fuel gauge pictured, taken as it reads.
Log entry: 0.875
